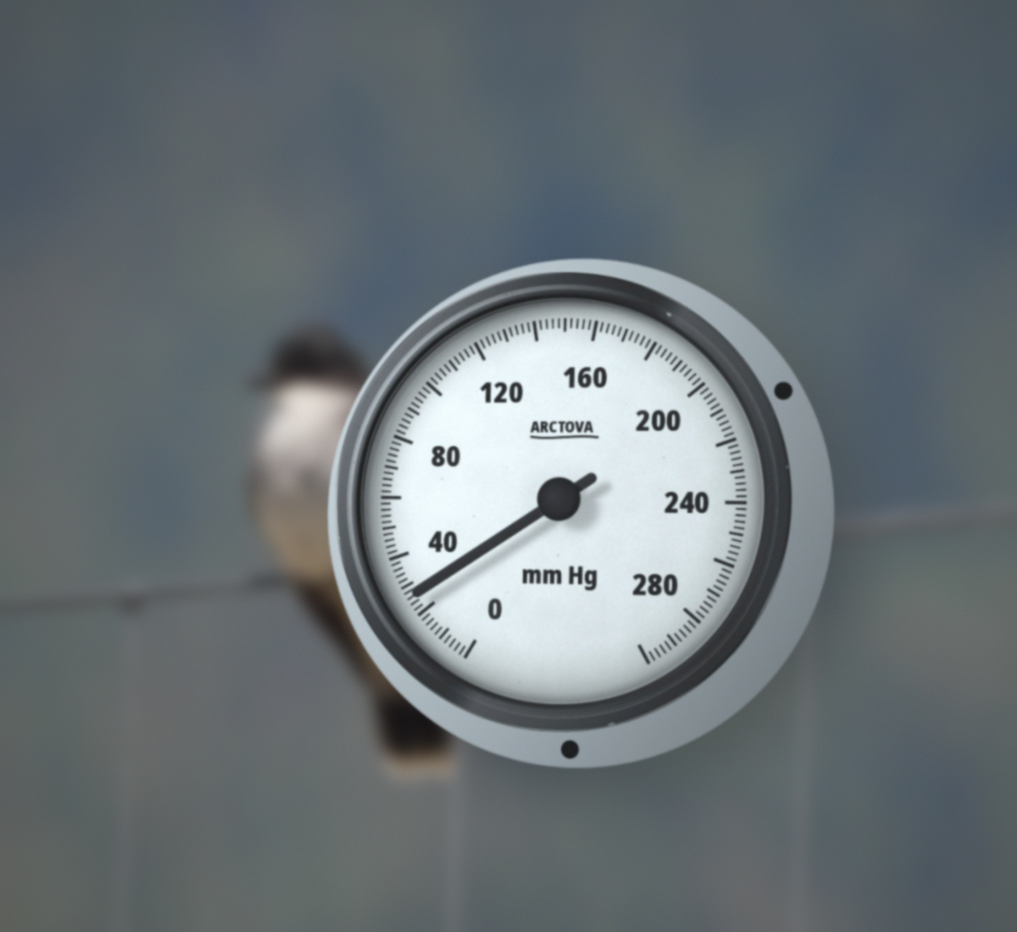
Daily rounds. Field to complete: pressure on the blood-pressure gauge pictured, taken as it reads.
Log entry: 26 mmHg
